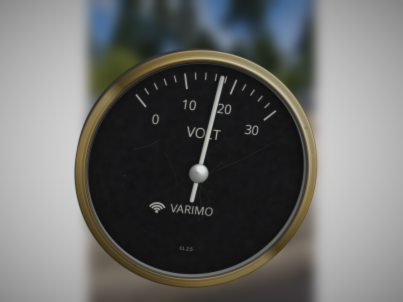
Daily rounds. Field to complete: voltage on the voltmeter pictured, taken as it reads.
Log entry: 17 V
